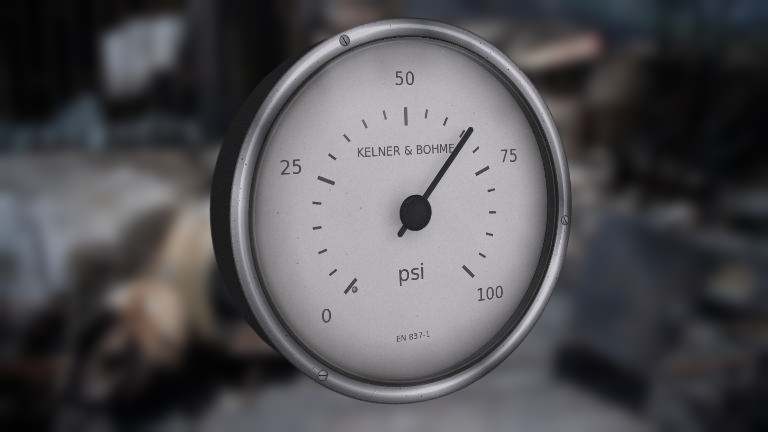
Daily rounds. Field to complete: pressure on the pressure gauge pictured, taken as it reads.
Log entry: 65 psi
